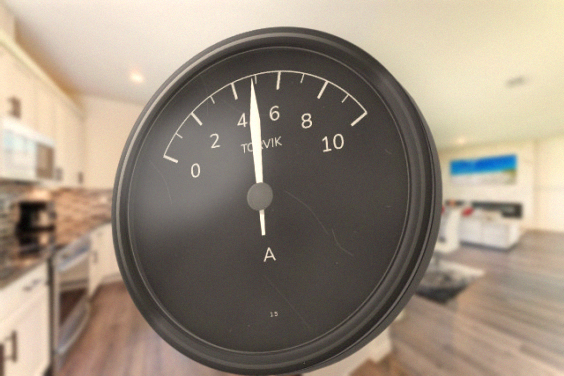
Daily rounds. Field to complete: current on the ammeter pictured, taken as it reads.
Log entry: 5 A
